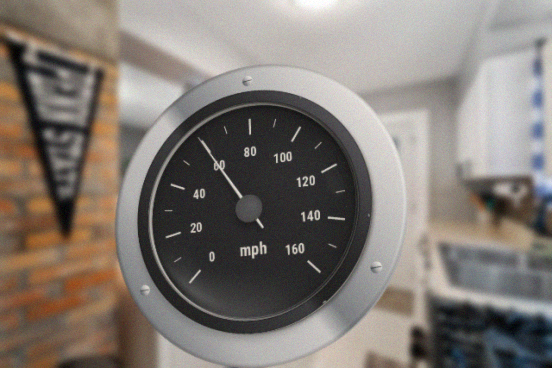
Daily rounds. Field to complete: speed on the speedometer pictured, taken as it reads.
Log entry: 60 mph
